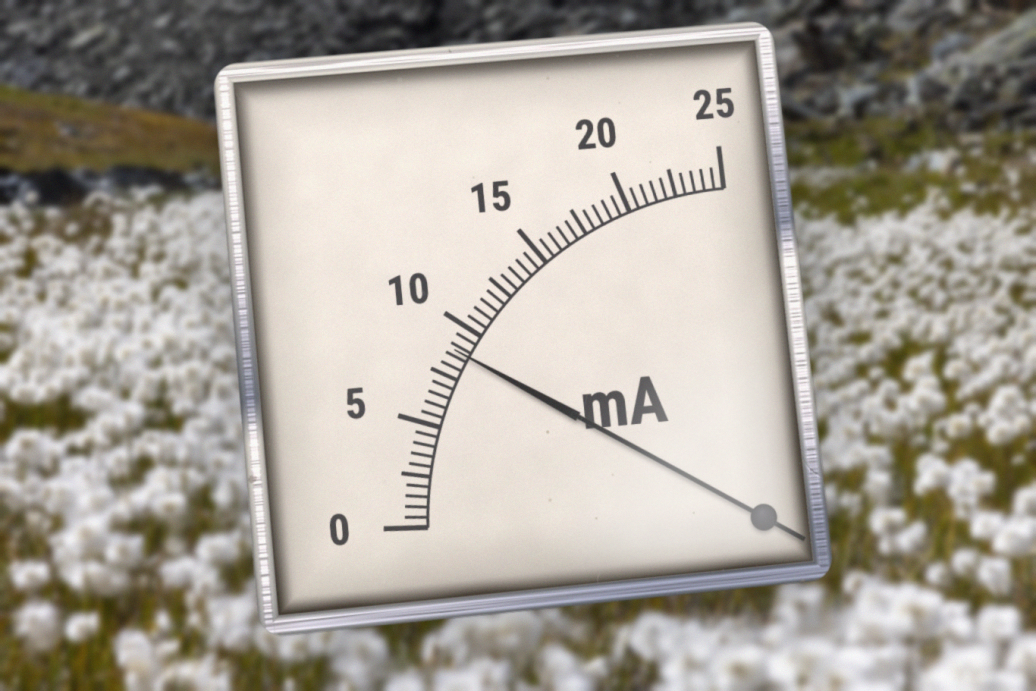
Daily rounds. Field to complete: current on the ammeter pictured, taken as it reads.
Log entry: 8.75 mA
